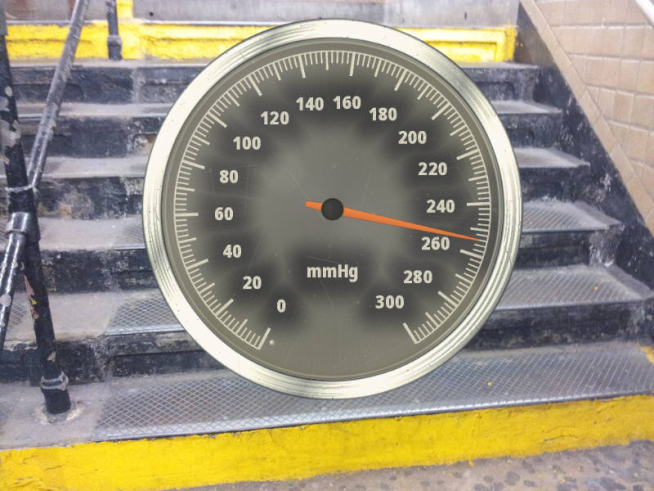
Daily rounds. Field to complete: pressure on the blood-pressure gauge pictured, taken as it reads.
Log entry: 254 mmHg
